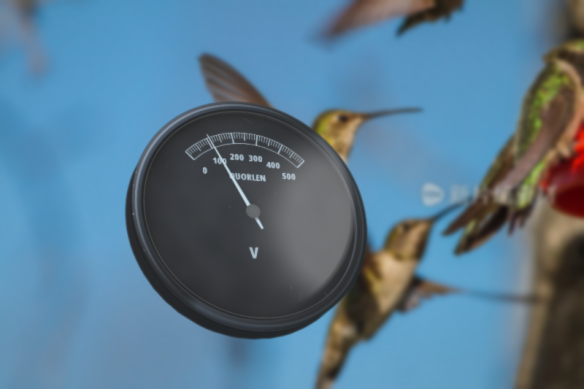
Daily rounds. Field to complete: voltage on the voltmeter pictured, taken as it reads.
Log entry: 100 V
